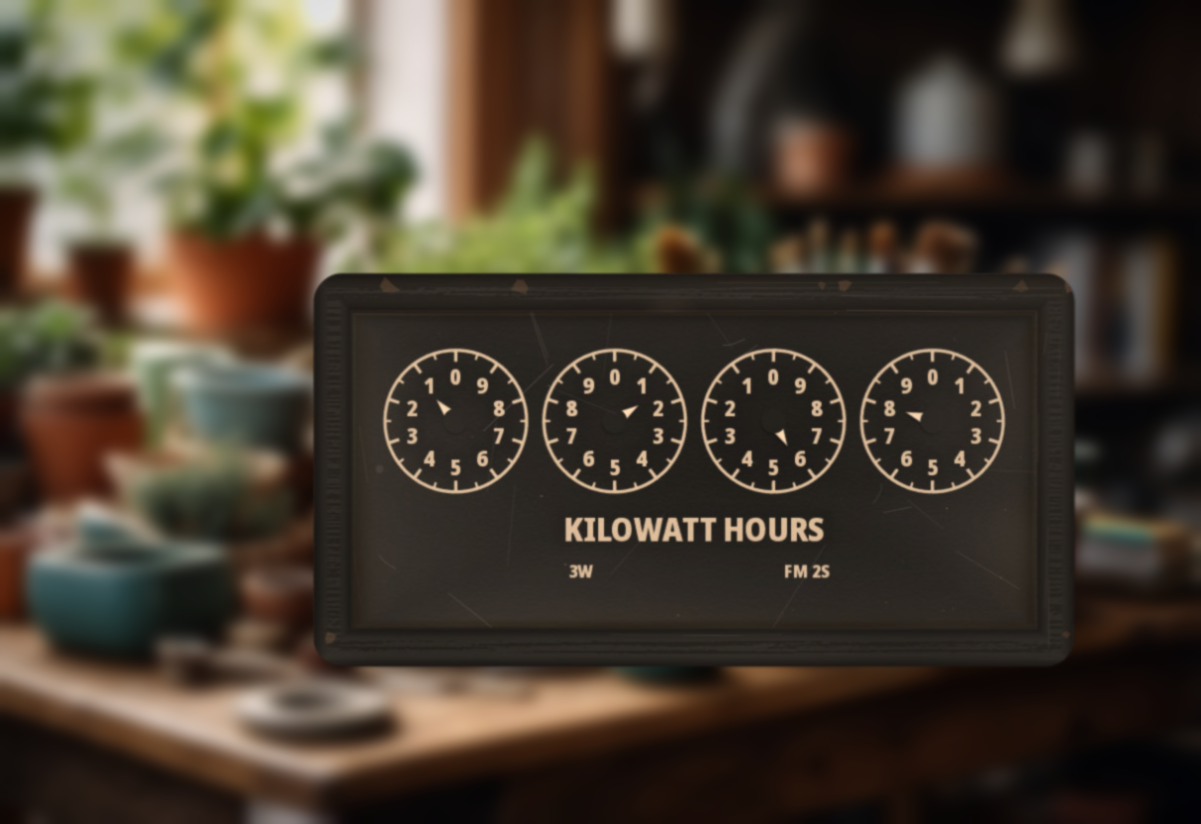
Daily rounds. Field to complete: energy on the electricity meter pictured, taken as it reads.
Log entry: 1158 kWh
